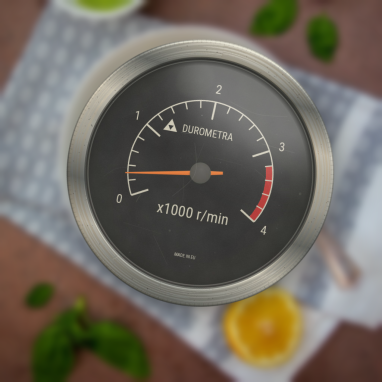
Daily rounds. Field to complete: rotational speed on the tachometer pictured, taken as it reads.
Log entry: 300 rpm
